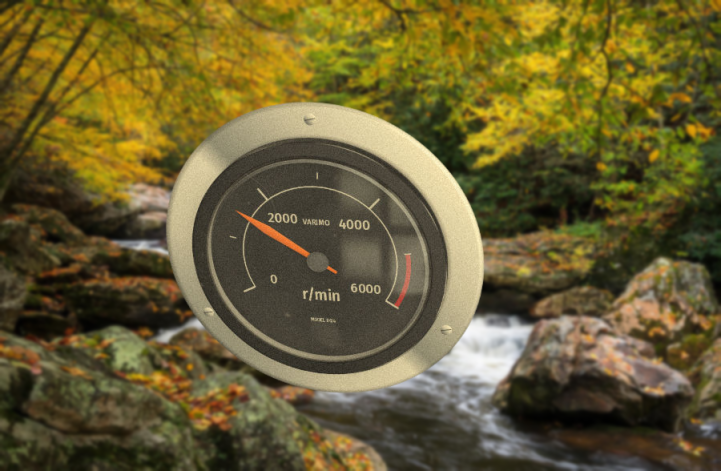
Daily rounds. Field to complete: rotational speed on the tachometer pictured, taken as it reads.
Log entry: 1500 rpm
